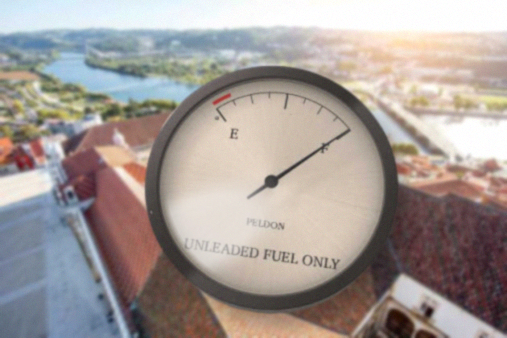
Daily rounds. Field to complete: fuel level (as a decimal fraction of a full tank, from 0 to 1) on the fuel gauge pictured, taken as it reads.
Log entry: 1
